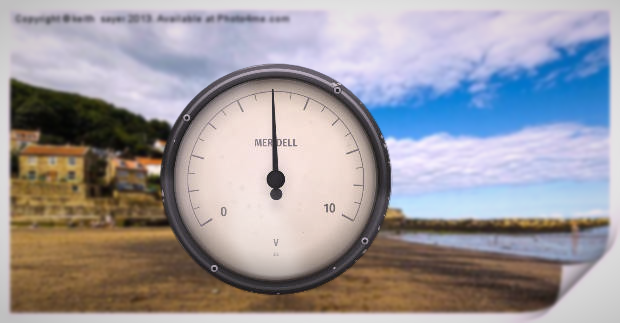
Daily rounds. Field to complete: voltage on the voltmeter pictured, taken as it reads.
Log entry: 5 V
